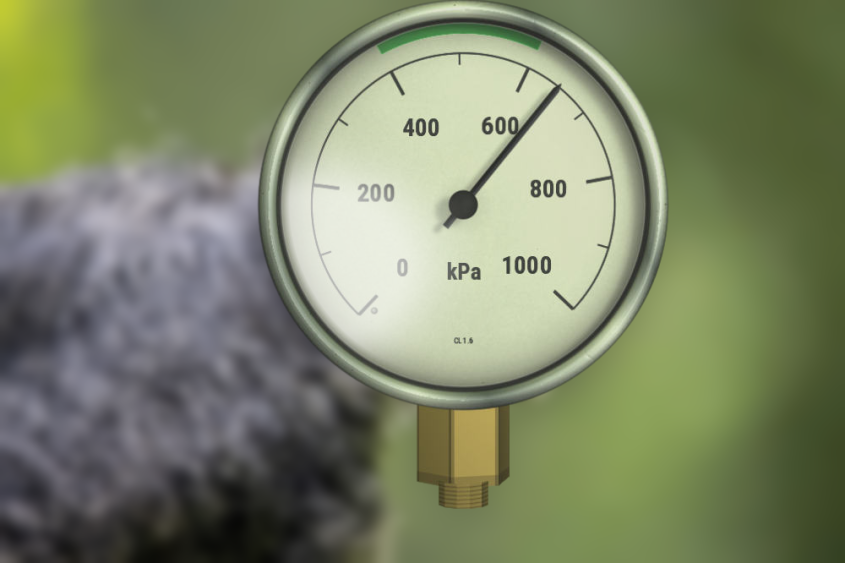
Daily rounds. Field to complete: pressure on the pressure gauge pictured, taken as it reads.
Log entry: 650 kPa
